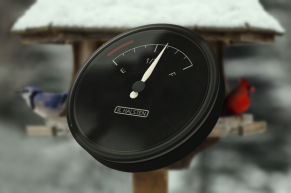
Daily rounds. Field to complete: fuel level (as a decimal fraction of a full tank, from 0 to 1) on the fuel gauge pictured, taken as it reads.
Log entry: 0.625
